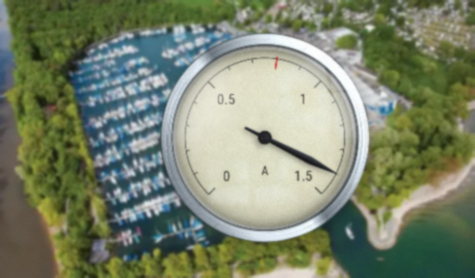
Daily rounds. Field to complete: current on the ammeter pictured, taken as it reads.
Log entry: 1.4 A
